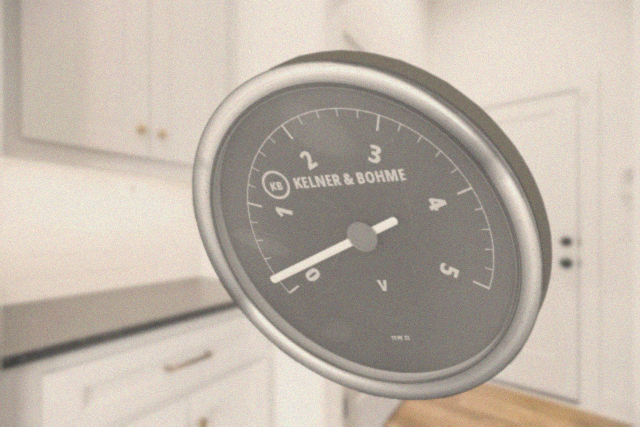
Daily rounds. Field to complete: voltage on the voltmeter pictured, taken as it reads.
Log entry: 0.2 V
